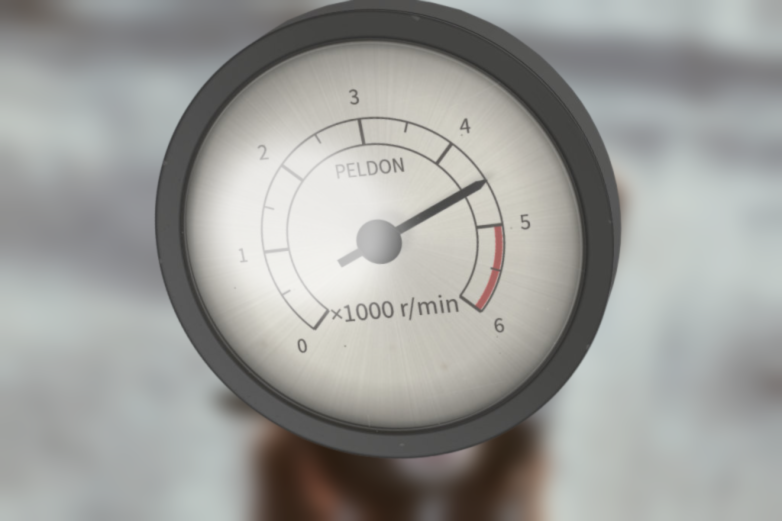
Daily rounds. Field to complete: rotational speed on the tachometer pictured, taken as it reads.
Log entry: 4500 rpm
